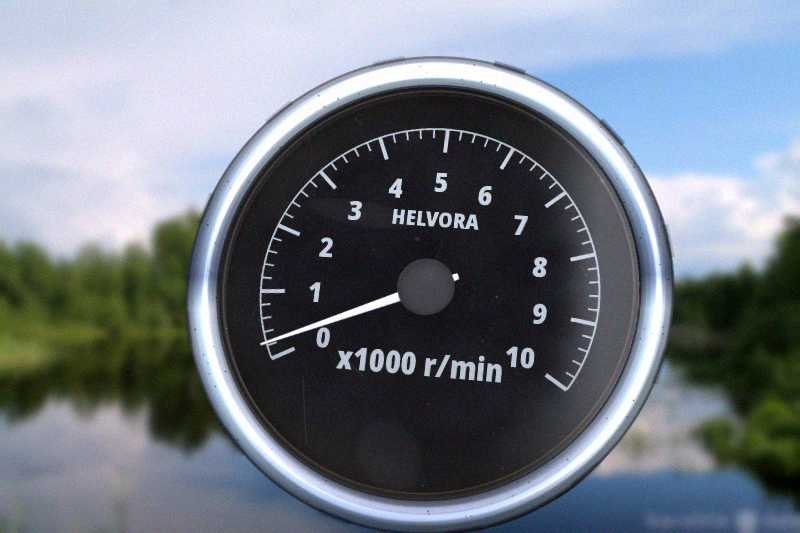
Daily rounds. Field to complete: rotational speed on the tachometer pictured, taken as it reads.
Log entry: 200 rpm
